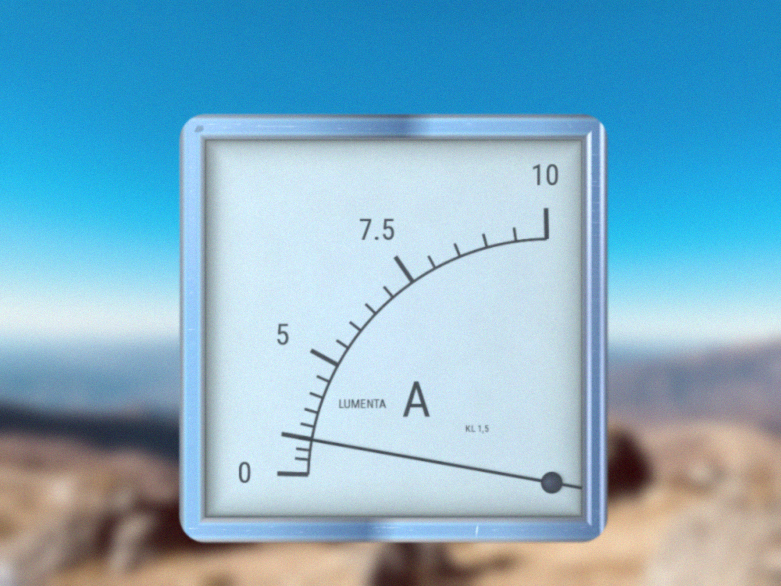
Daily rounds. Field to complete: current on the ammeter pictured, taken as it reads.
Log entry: 2.5 A
